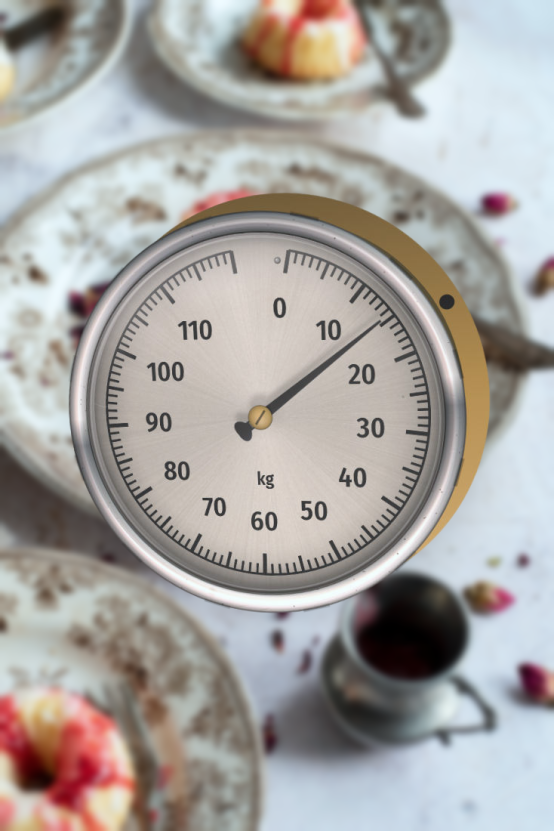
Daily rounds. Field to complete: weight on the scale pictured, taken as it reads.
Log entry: 14.5 kg
